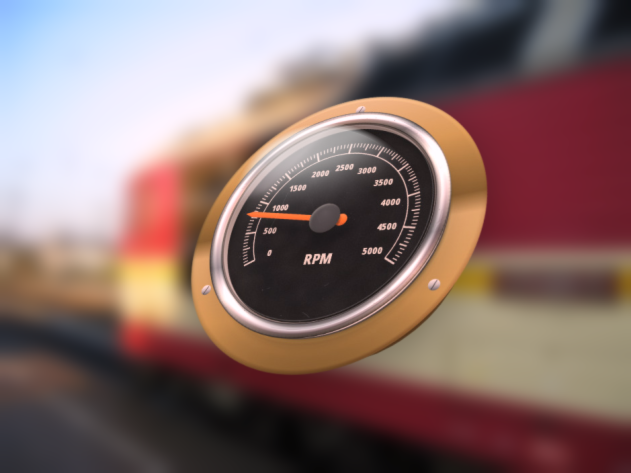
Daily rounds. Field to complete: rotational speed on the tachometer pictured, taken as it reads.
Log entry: 750 rpm
